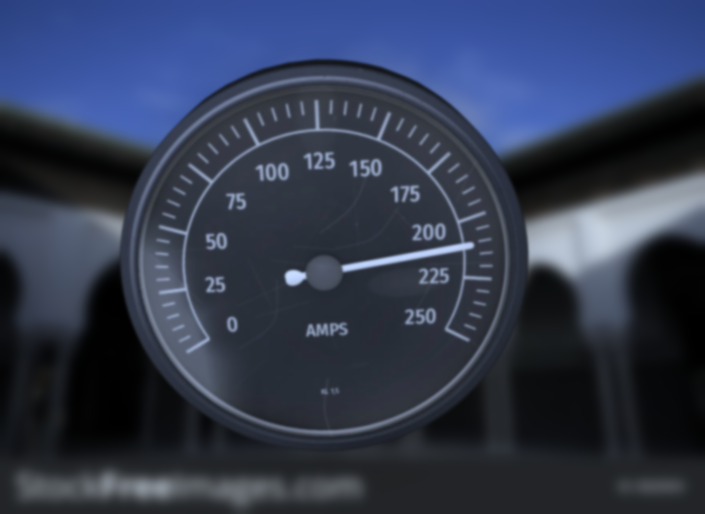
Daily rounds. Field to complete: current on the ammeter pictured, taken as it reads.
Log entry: 210 A
